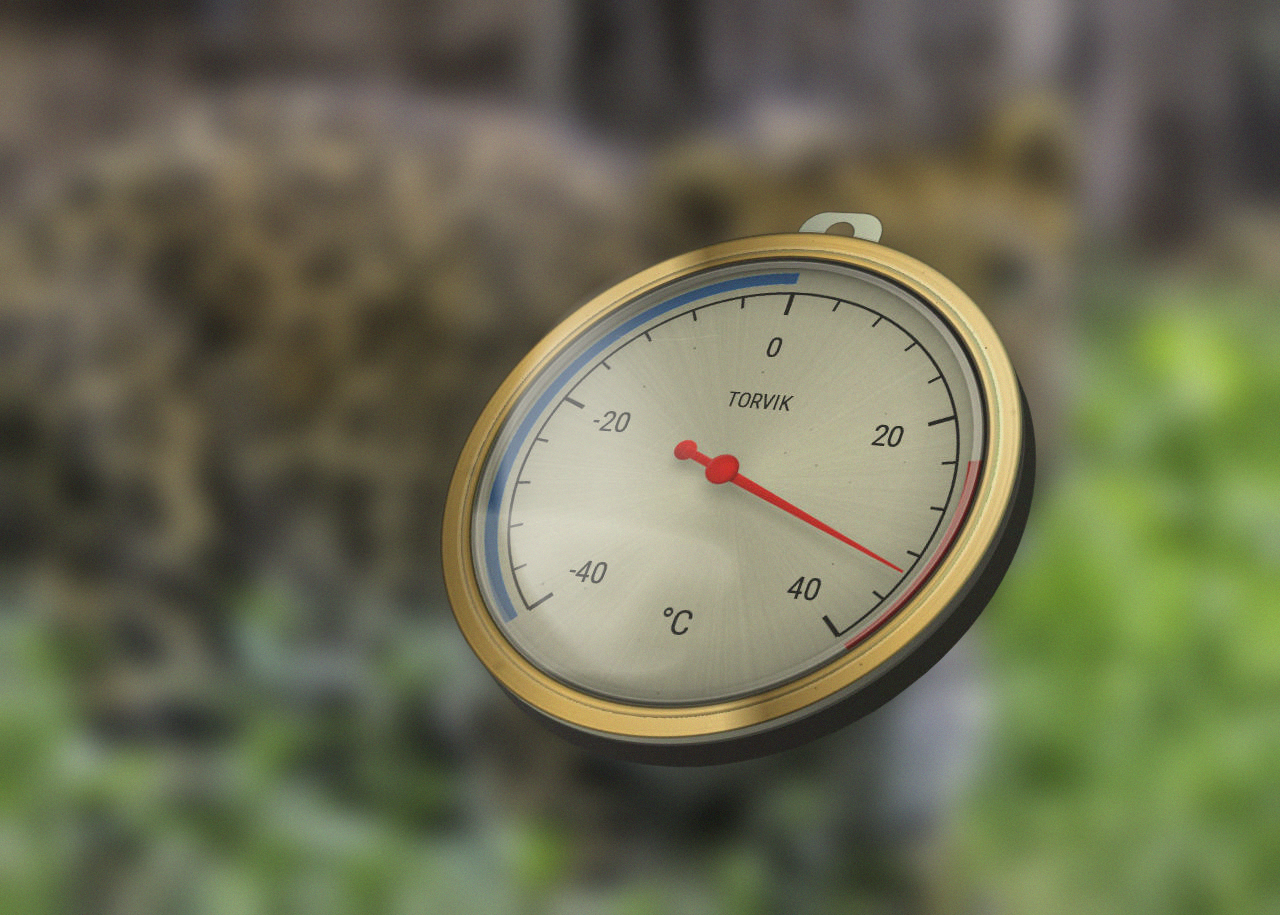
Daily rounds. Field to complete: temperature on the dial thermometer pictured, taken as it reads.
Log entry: 34 °C
